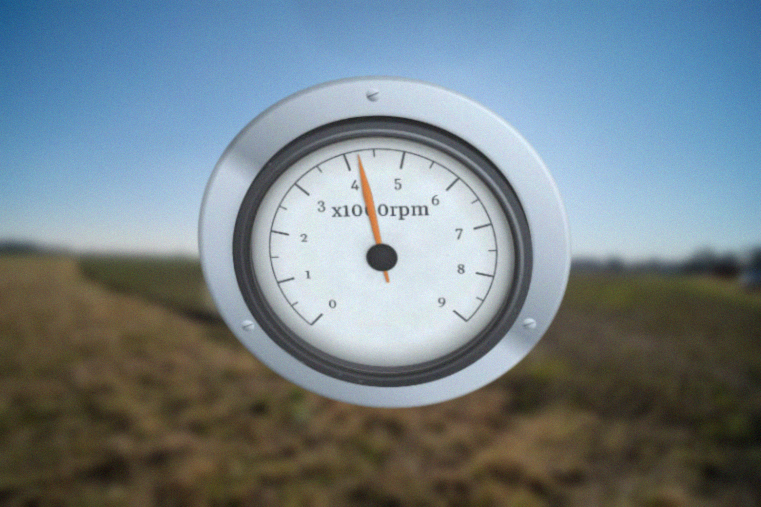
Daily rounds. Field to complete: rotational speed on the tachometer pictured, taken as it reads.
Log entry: 4250 rpm
